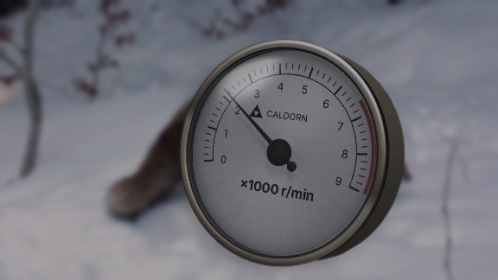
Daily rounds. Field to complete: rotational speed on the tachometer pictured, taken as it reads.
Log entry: 2200 rpm
